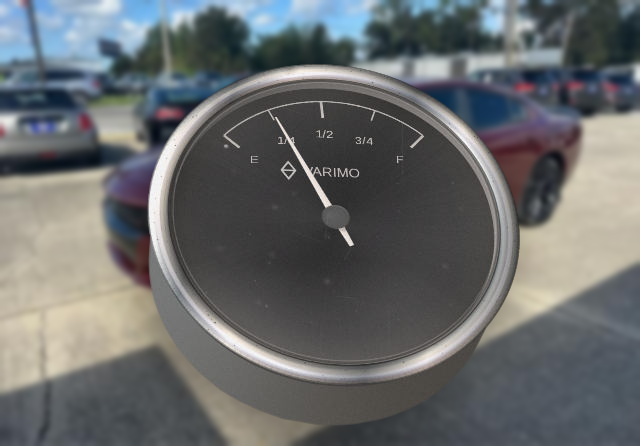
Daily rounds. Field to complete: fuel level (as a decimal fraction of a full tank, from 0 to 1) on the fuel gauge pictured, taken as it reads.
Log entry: 0.25
